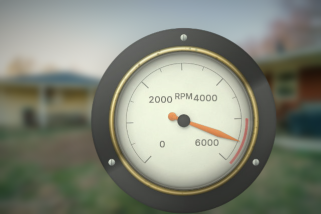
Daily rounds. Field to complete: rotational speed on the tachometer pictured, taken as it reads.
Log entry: 5500 rpm
